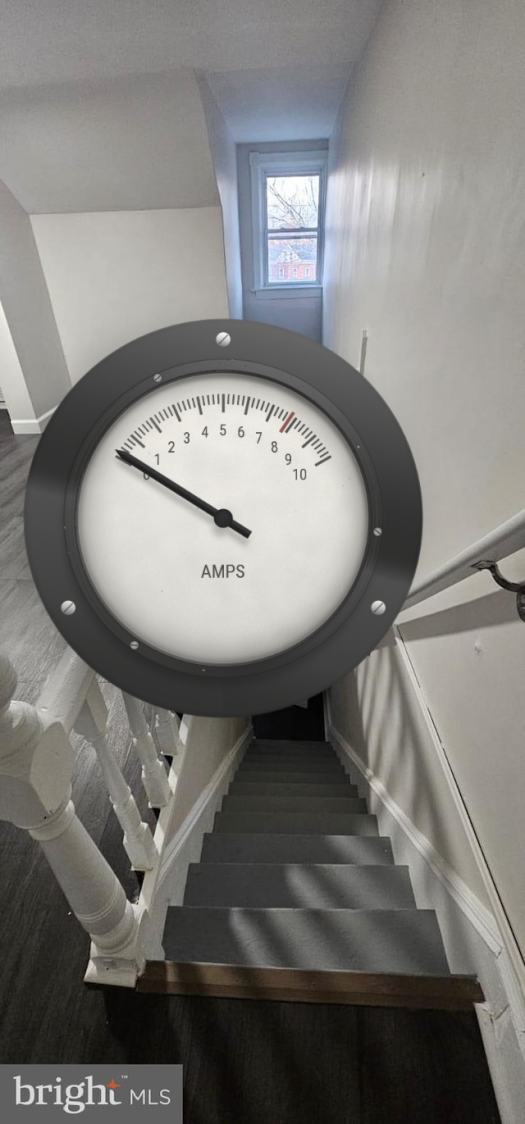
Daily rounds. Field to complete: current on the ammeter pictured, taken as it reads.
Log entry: 0.2 A
